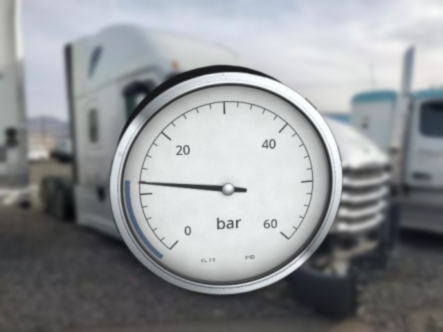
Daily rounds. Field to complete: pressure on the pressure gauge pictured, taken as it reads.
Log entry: 12 bar
